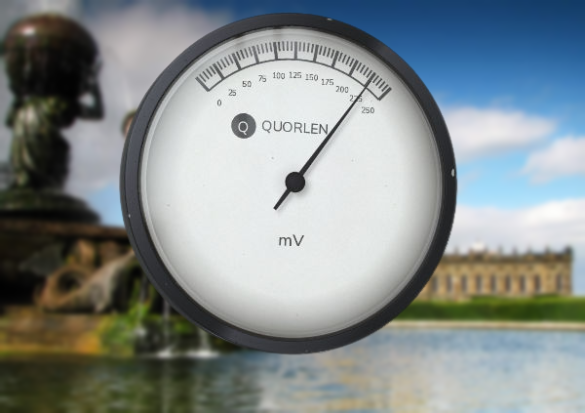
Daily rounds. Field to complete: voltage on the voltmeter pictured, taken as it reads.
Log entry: 225 mV
